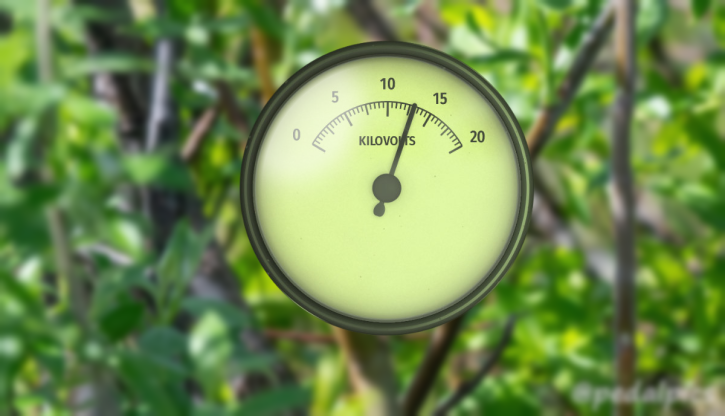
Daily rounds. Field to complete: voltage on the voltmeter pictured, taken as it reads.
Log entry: 13 kV
